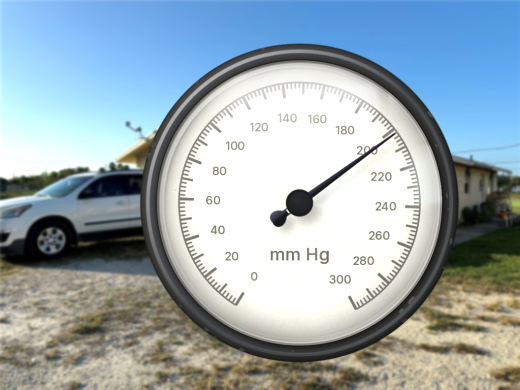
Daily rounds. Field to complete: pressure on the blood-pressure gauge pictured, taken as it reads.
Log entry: 202 mmHg
